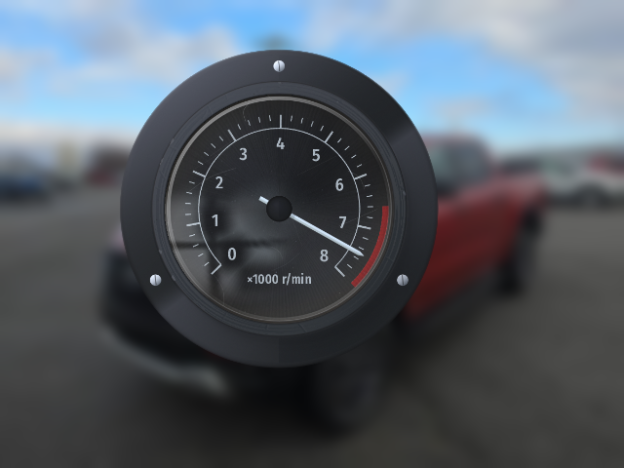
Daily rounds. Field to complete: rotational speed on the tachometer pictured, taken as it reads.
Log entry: 7500 rpm
